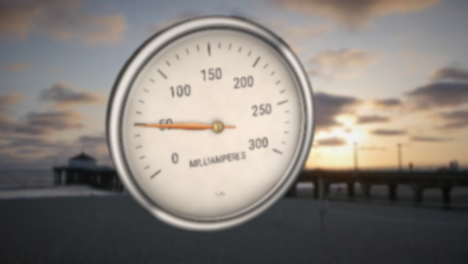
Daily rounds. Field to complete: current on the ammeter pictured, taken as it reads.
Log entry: 50 mA
